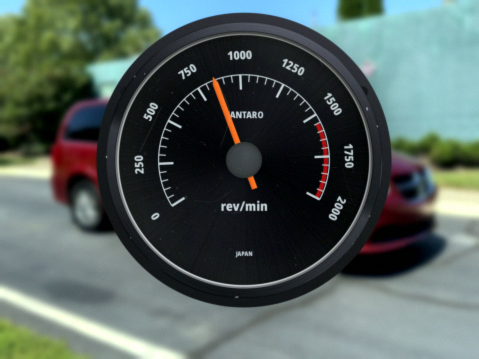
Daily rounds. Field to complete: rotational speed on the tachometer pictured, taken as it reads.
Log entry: 850 rpm
